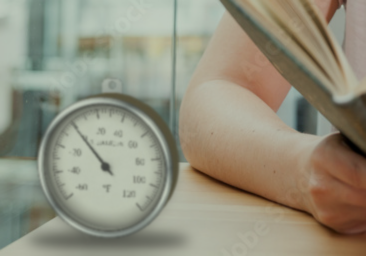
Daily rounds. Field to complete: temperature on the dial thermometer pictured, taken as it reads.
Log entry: 0 °F
